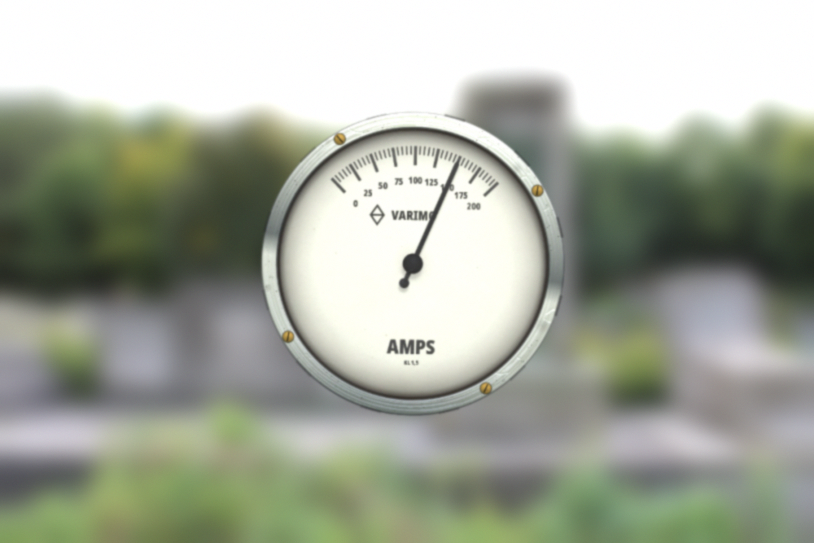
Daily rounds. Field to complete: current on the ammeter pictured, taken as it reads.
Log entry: 150 A
